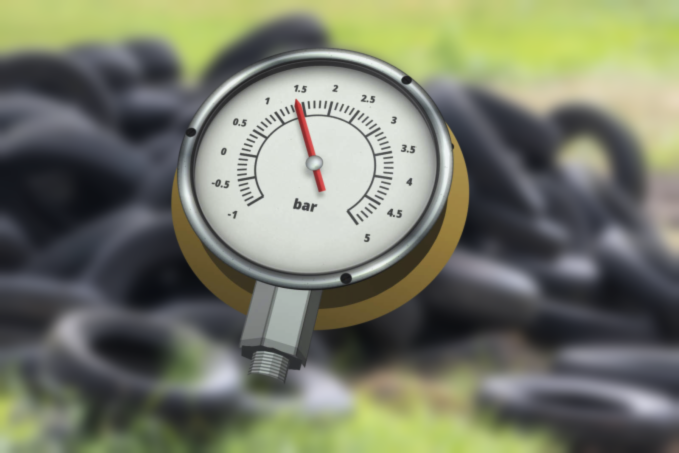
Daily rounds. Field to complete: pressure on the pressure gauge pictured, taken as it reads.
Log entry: 1.4 bar
